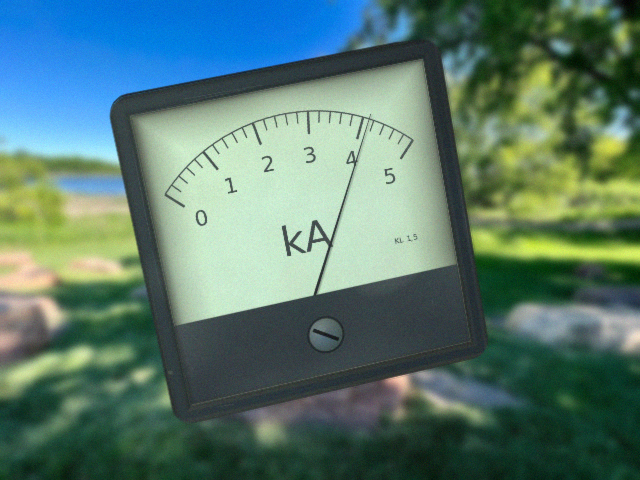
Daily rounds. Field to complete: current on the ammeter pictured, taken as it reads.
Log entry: 4.1 kA
